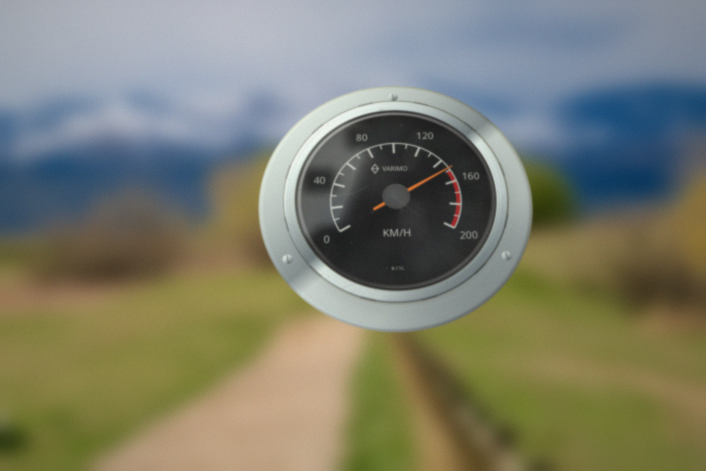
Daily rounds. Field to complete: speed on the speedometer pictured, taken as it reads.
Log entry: 150 km/h
